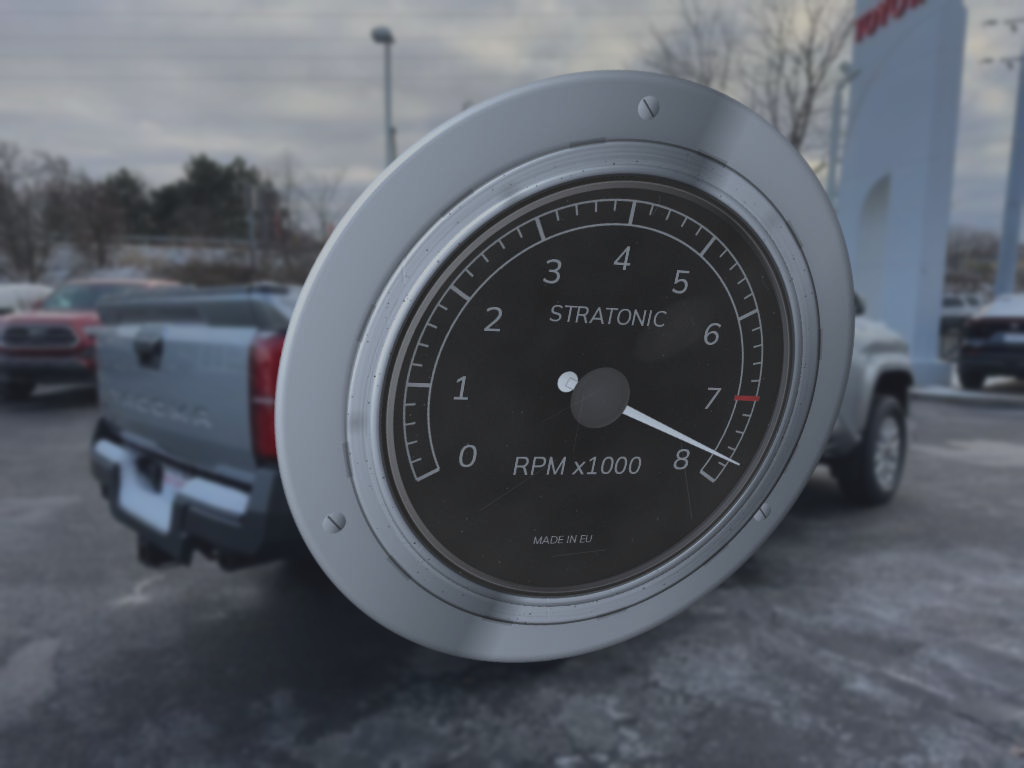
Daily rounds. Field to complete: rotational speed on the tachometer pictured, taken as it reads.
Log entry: 7700 rpm
